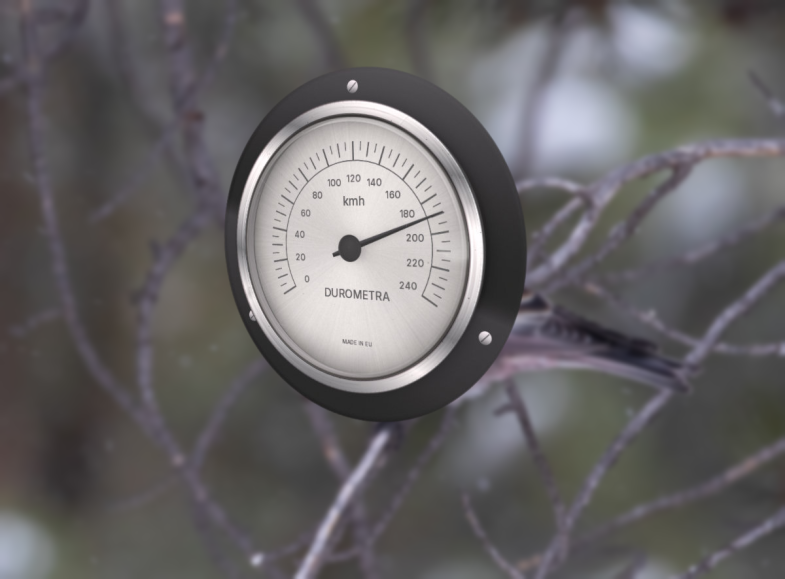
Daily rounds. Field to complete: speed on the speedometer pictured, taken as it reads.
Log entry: 190 km/h
